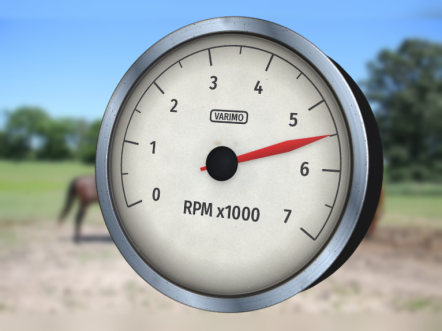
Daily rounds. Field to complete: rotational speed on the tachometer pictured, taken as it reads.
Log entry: 5500 rpm
